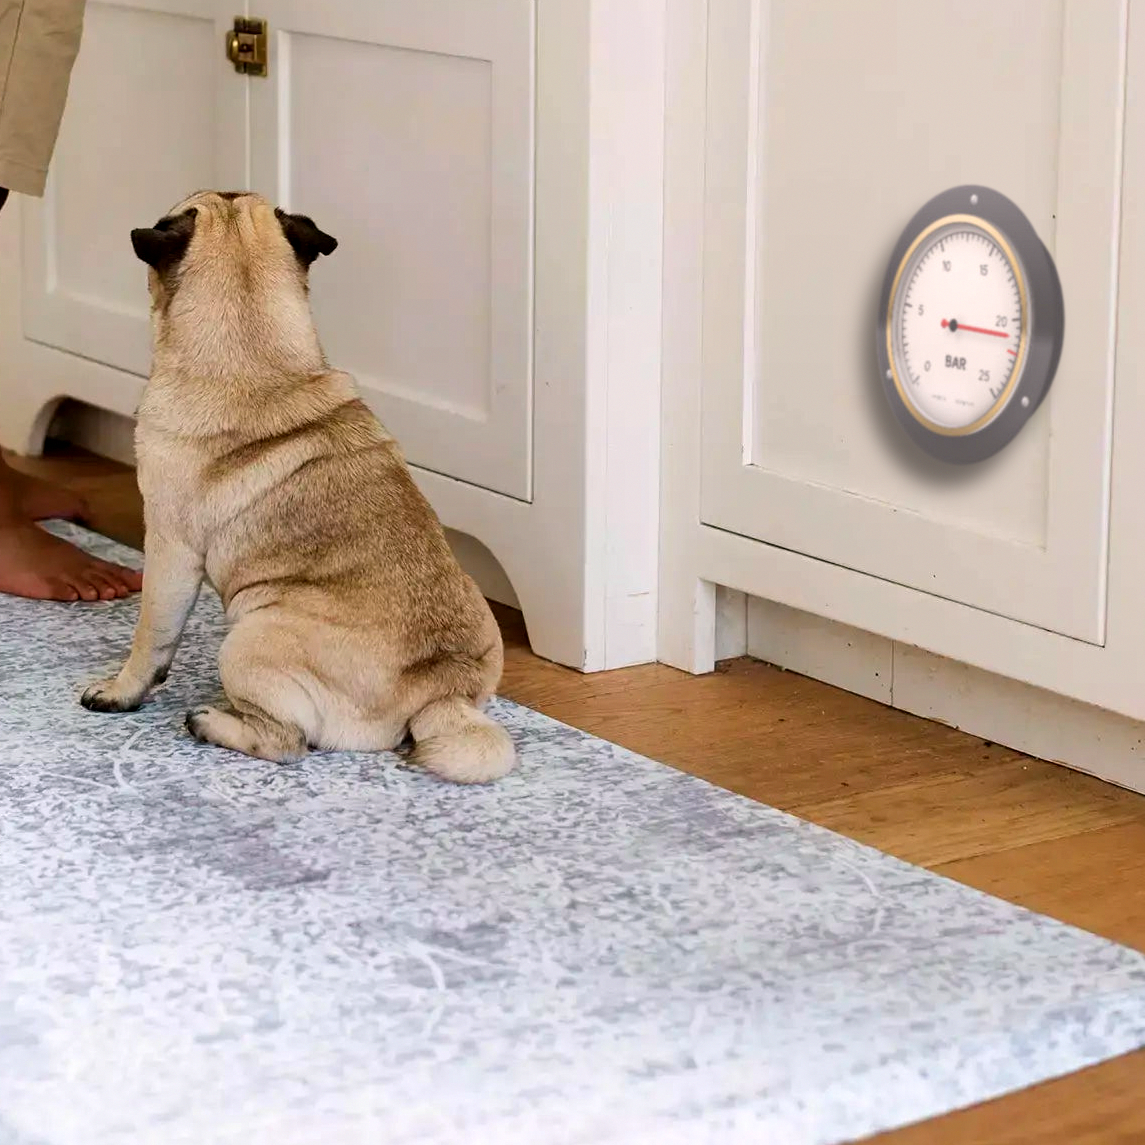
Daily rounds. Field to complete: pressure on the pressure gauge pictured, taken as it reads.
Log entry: 21 bar
